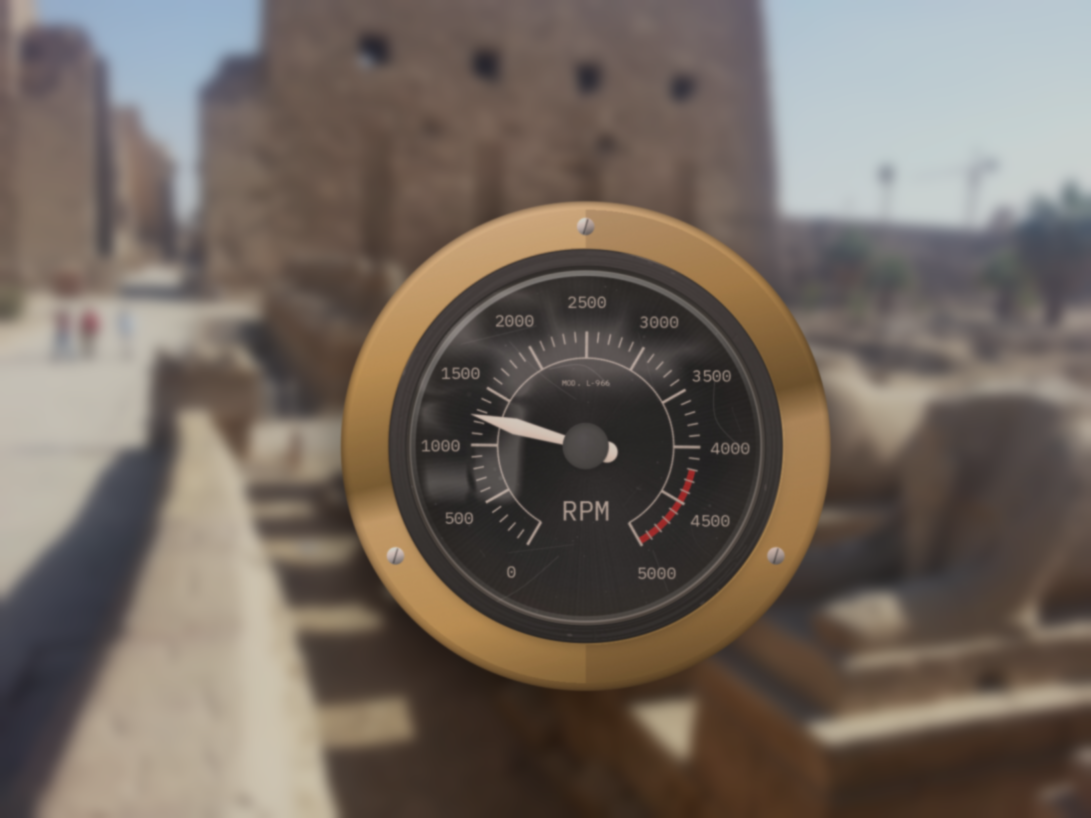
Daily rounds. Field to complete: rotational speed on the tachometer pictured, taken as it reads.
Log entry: 1250 rpm
